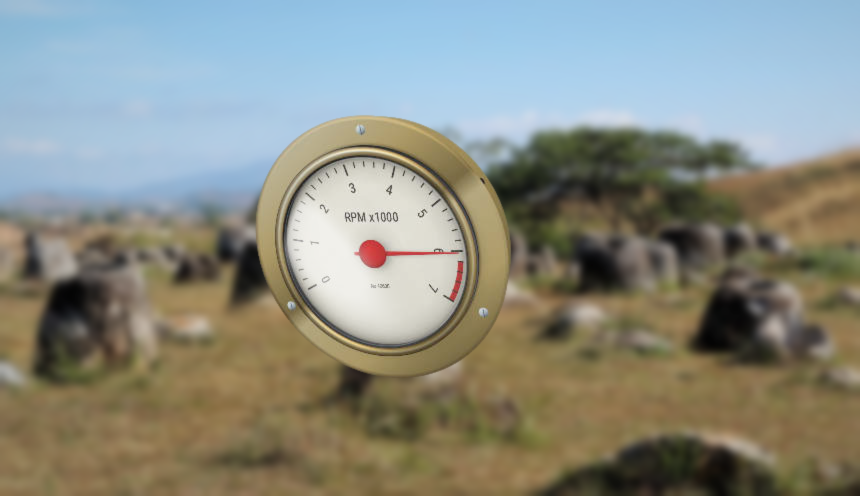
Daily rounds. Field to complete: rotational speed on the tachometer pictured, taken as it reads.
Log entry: 6000 rpm
